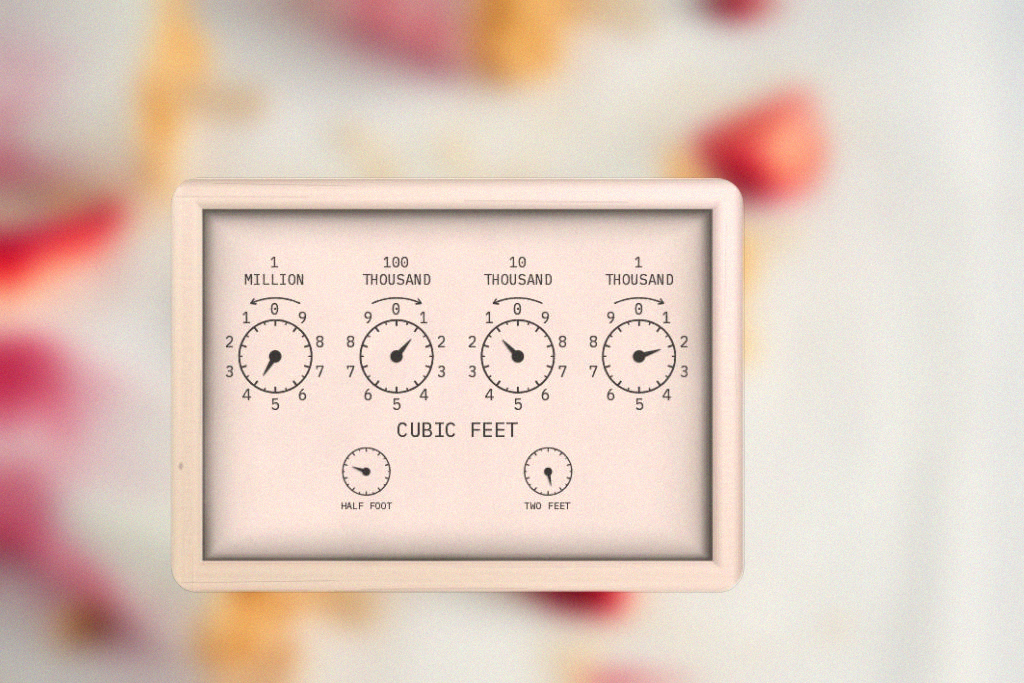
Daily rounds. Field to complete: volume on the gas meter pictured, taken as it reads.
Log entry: 411200 ft³
